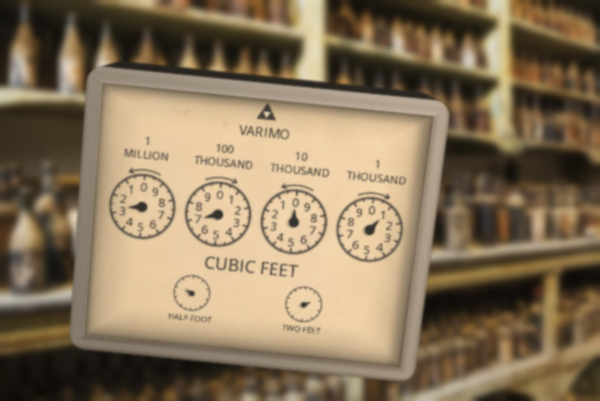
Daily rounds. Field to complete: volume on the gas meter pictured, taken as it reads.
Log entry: 270100 ft³
